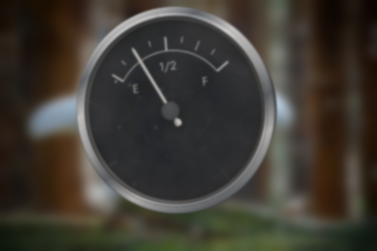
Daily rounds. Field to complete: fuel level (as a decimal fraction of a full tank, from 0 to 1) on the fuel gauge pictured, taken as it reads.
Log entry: 0.25
